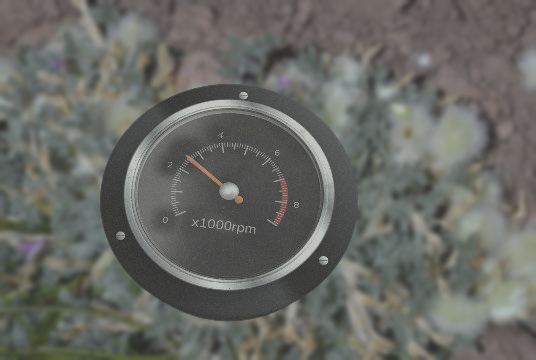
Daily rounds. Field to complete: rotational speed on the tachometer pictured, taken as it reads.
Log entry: 2500 rpm
